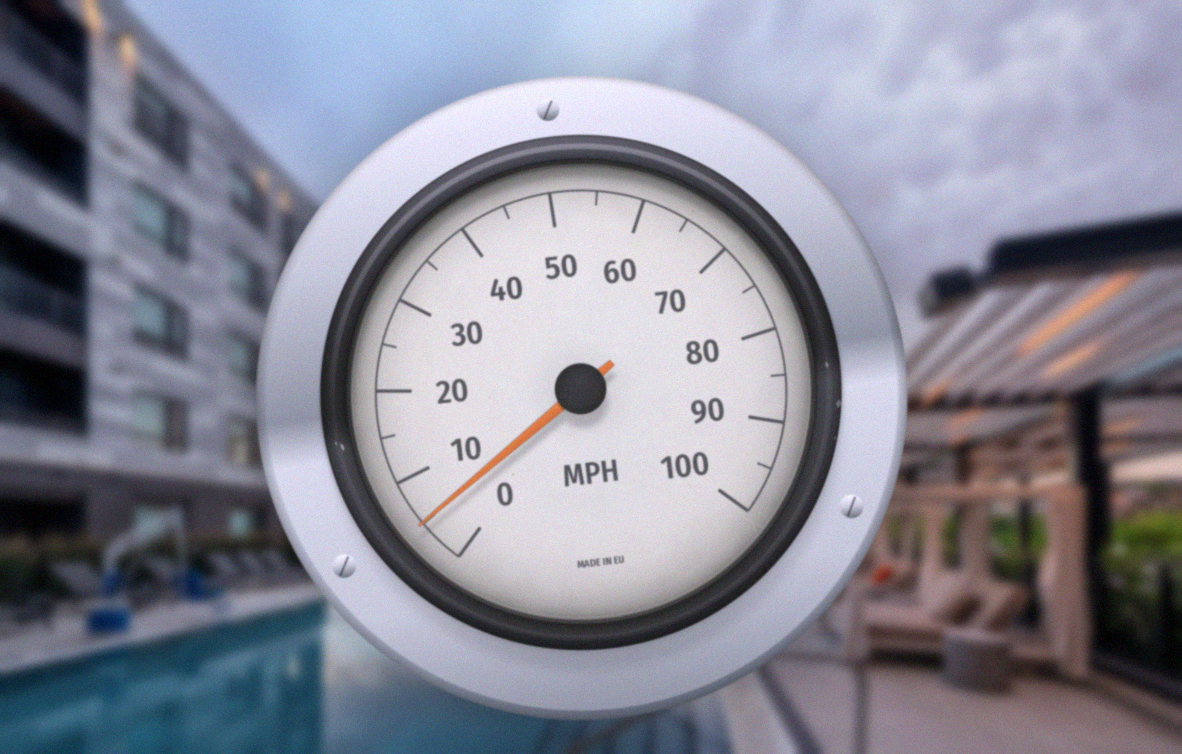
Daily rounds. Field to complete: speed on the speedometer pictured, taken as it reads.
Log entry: 5 mph
